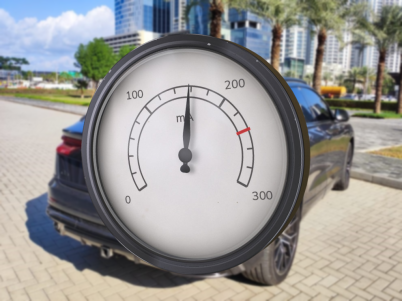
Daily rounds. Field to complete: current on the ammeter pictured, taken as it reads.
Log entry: 160 mA
